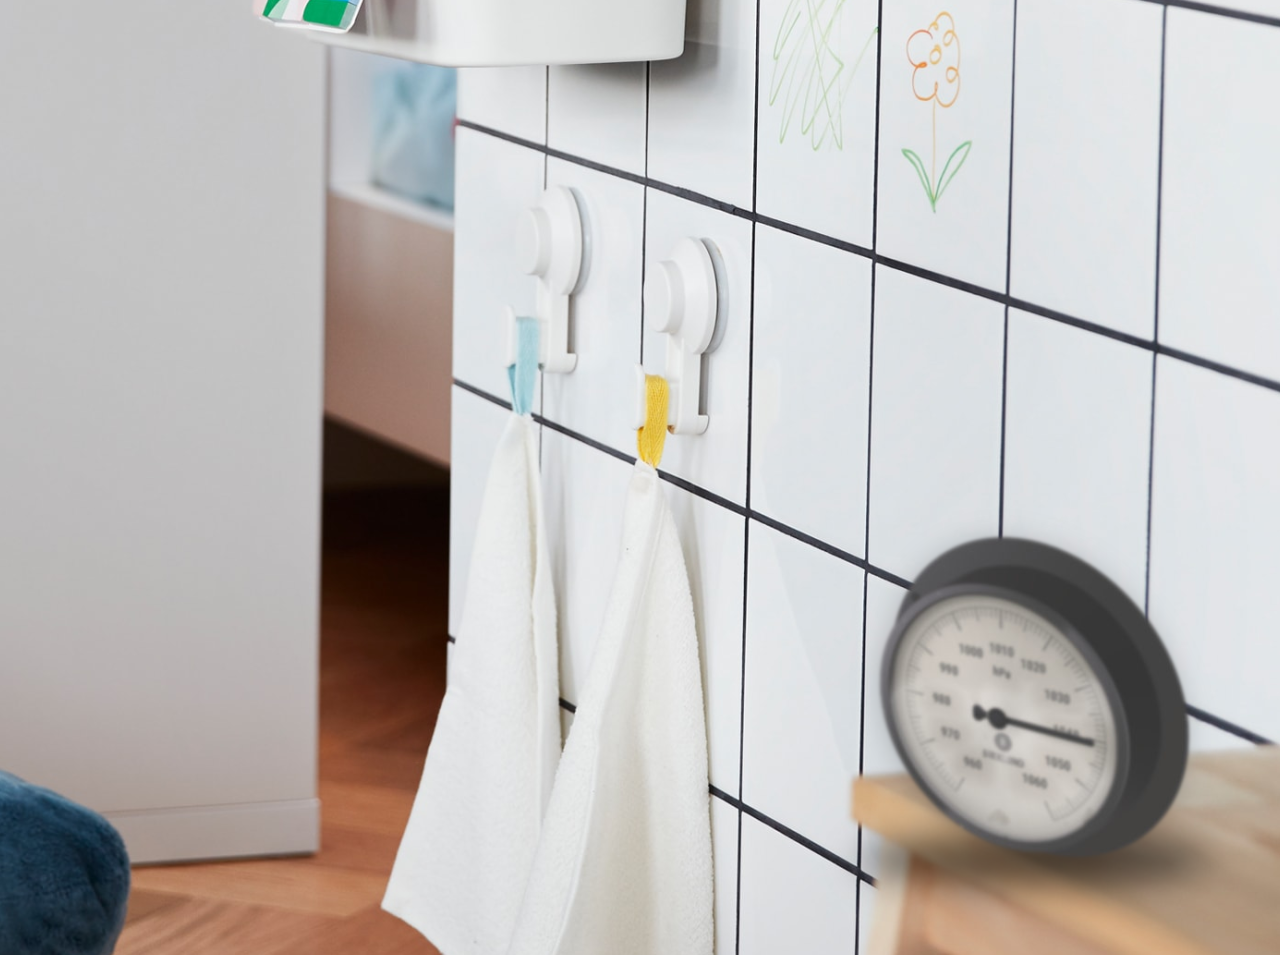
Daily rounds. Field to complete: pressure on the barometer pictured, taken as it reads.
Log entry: 1040 hPa
